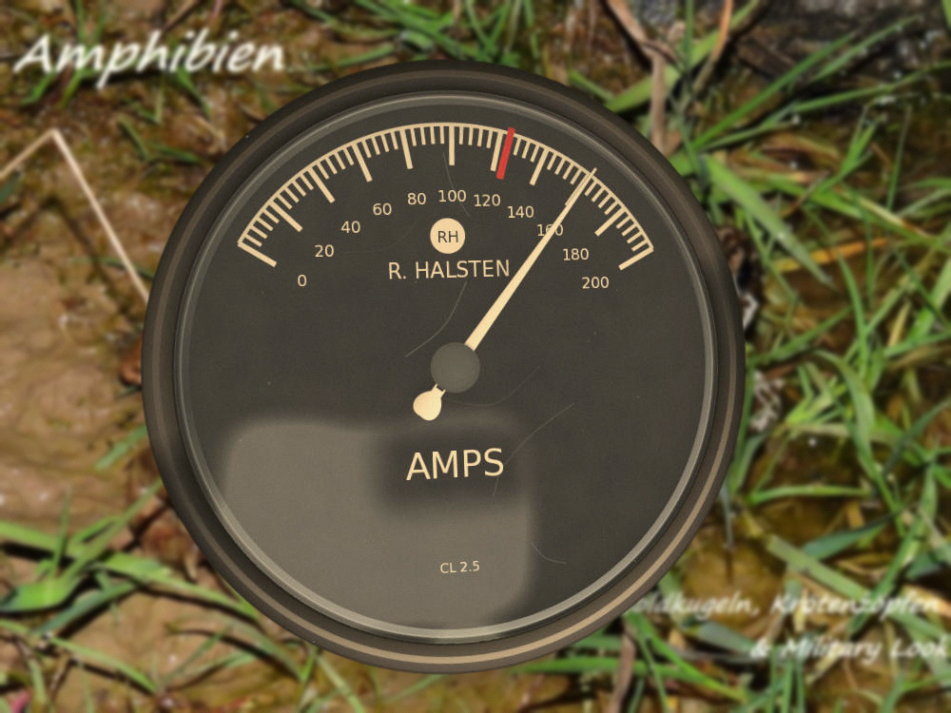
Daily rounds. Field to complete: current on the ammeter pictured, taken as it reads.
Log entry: 160 A
